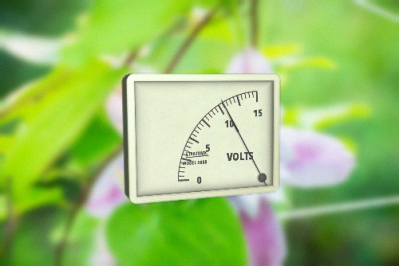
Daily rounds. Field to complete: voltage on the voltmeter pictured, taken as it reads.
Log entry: 10.5 V
